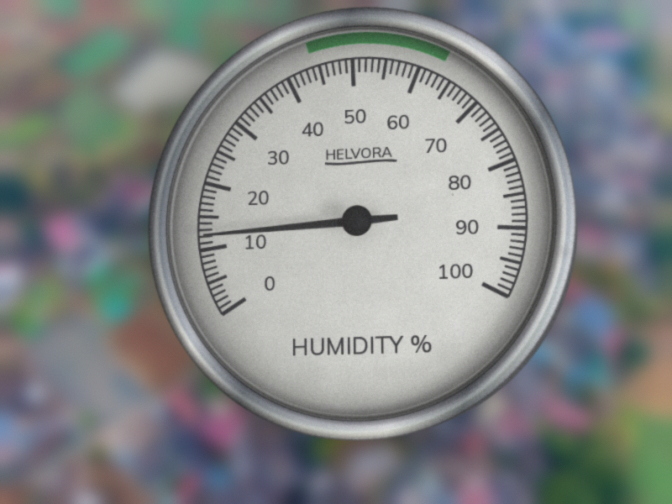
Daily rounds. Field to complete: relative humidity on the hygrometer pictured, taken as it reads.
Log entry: 12 %
